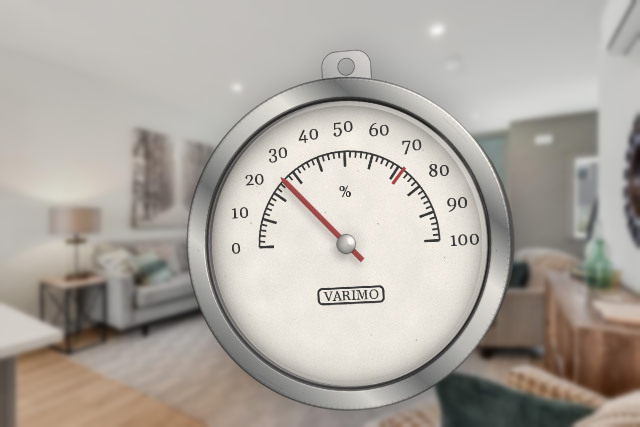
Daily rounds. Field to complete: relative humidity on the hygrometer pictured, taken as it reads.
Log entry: 26 %
